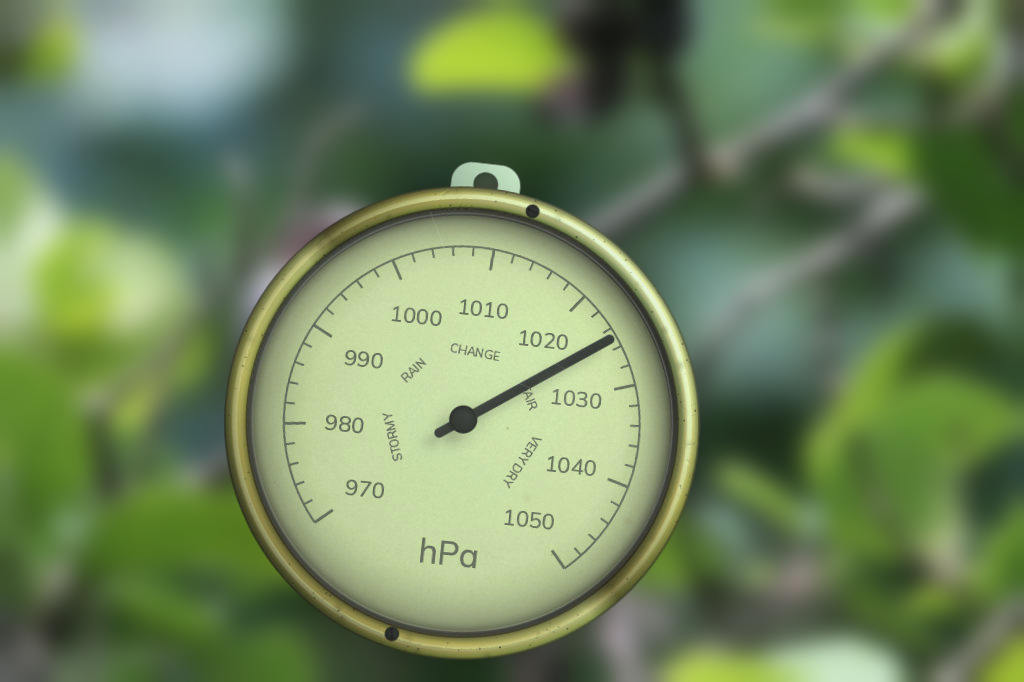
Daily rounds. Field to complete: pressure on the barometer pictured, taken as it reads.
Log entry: 1025 hPa
